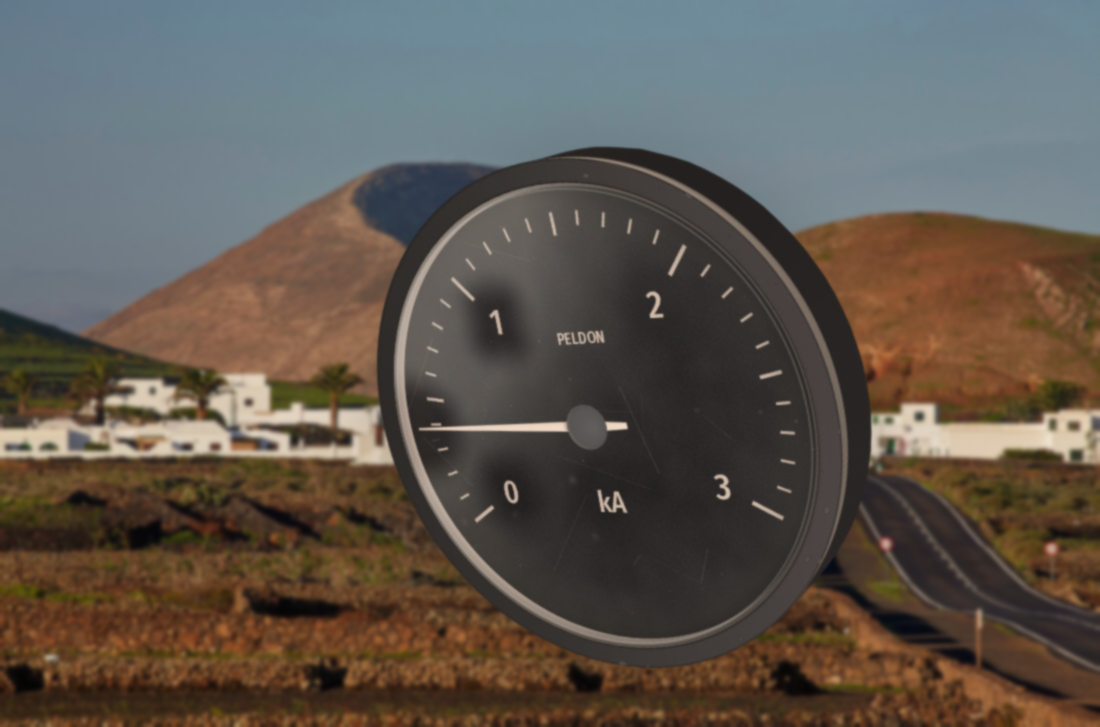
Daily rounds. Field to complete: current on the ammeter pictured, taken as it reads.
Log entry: 0.4 kA
